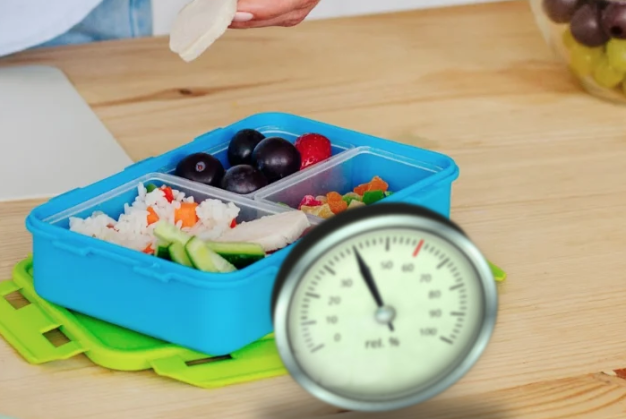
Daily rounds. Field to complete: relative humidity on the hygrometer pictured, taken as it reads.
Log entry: 40 %
